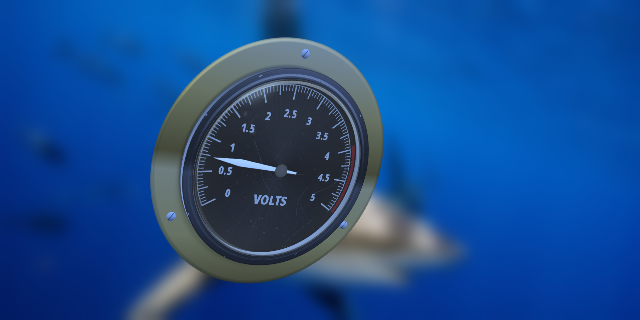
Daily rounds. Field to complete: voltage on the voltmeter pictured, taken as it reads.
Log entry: 0.75 V
